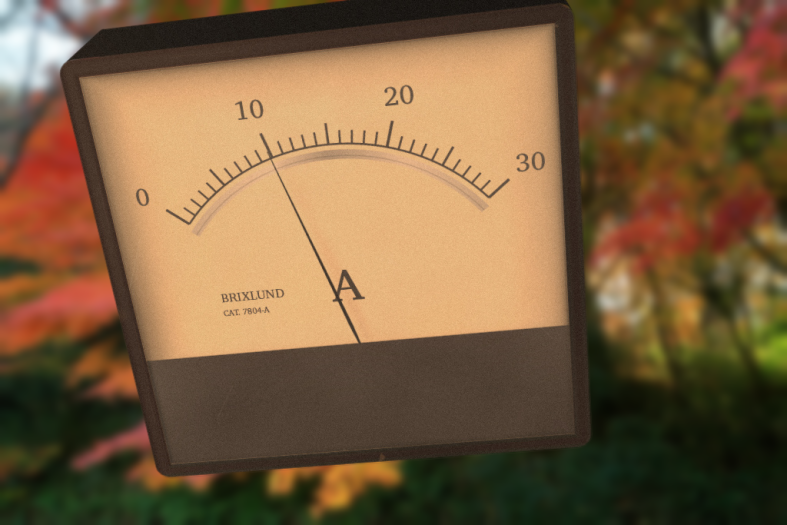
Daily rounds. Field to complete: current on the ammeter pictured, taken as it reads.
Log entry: 10 A
